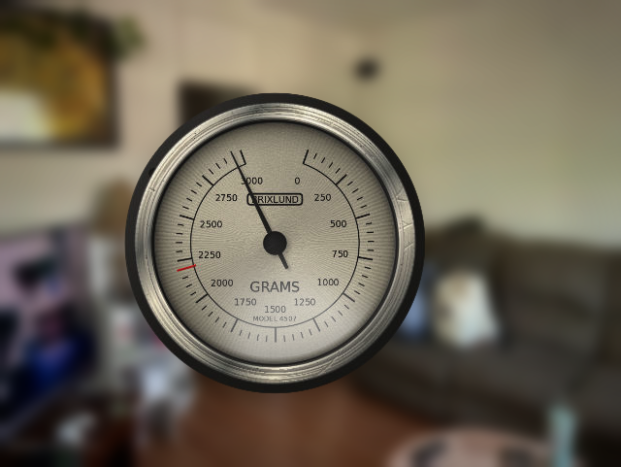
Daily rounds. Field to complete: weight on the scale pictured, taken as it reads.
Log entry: 2950 g
